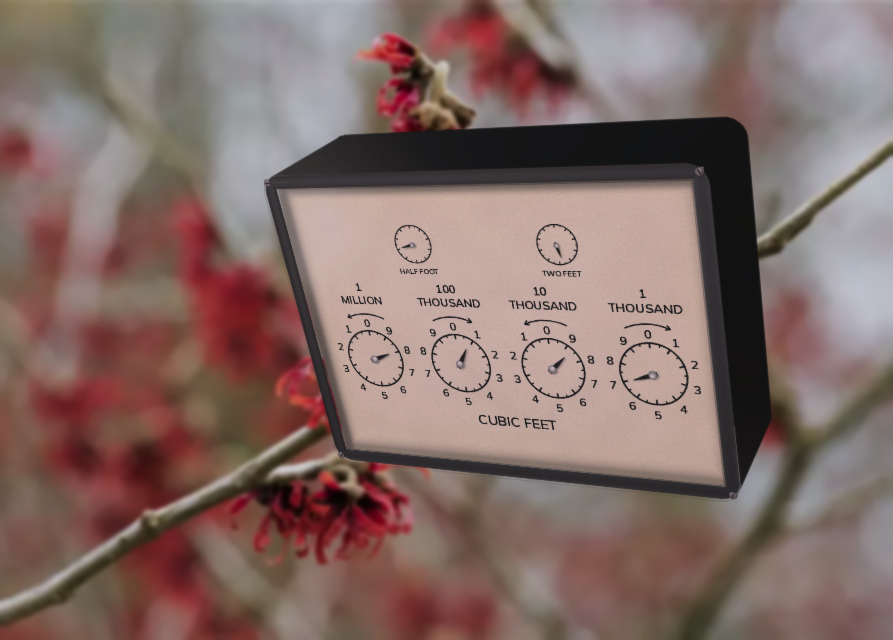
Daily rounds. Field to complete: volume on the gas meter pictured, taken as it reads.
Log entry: 808700 ft³
